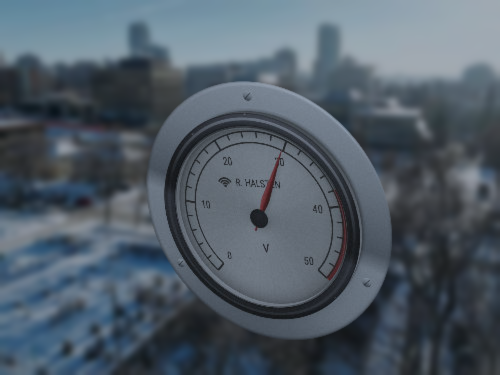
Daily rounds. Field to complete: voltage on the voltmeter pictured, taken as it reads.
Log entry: 30 V
